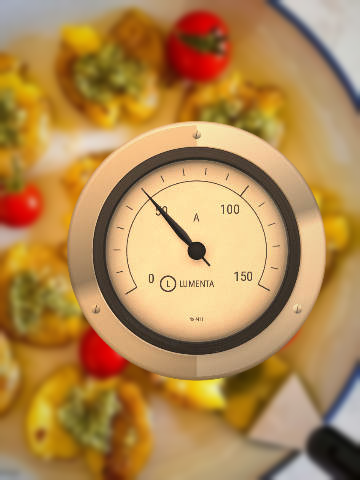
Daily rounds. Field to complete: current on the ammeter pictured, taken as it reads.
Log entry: 50 A
